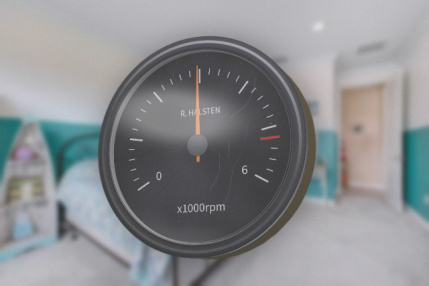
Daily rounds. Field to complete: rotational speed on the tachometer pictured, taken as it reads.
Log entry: 3000 rpm
